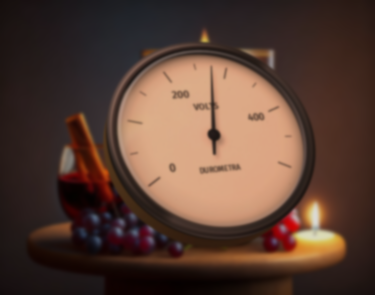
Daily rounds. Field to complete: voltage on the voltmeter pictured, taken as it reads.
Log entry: 275 V
